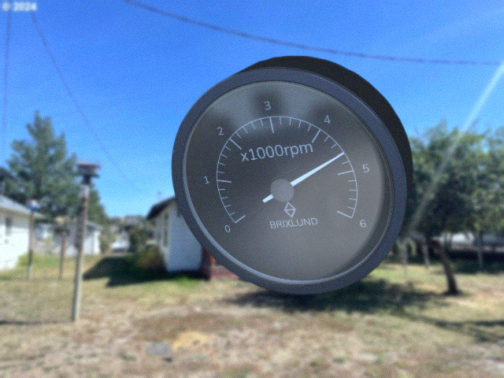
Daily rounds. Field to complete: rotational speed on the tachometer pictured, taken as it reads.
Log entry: 4600 rpm
